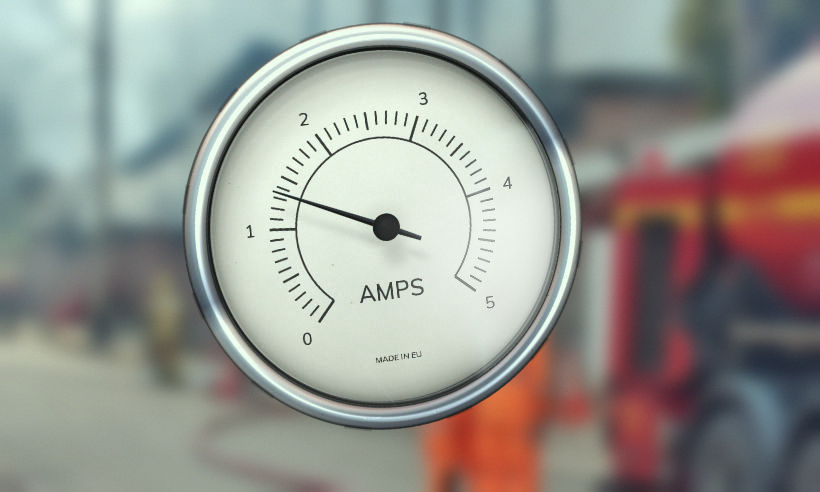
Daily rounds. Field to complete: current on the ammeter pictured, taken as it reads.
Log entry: 1.35 A
